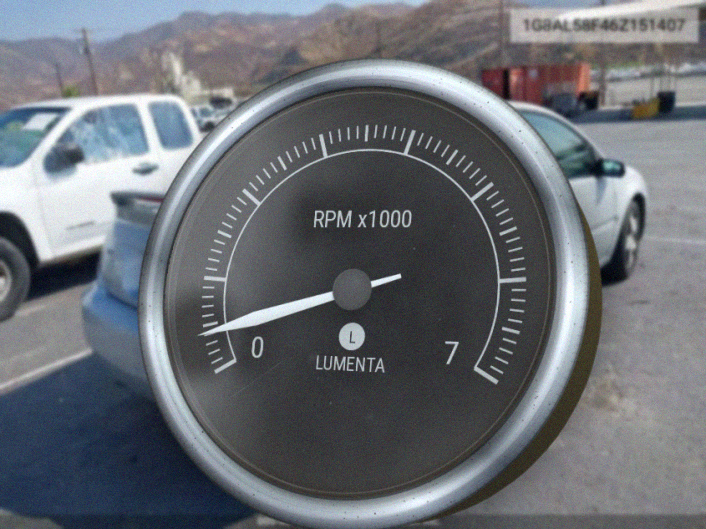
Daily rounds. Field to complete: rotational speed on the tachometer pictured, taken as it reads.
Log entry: 400 rpm
